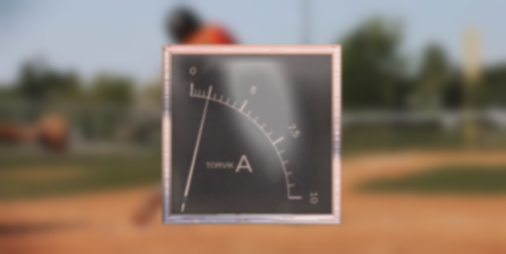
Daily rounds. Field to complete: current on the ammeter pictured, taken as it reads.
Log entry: 2.5 A
